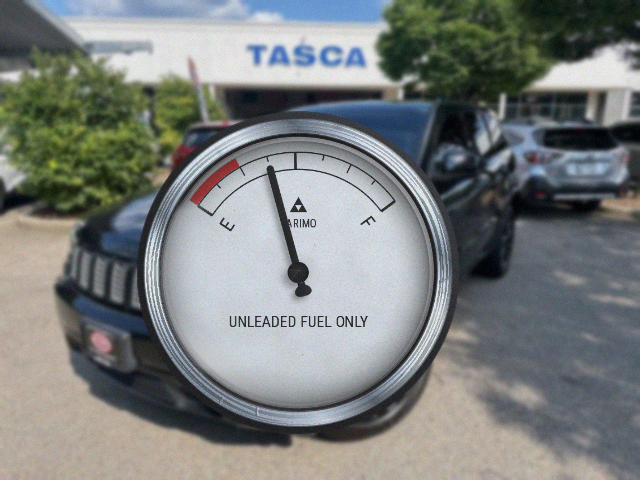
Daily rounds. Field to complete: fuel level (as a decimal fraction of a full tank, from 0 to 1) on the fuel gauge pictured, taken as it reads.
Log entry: 0.375
